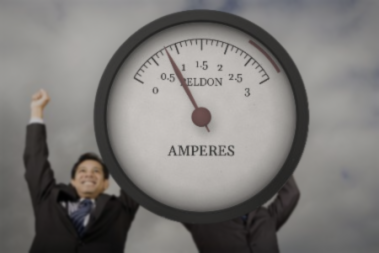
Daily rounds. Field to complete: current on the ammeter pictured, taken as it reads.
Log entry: 0.8 A
